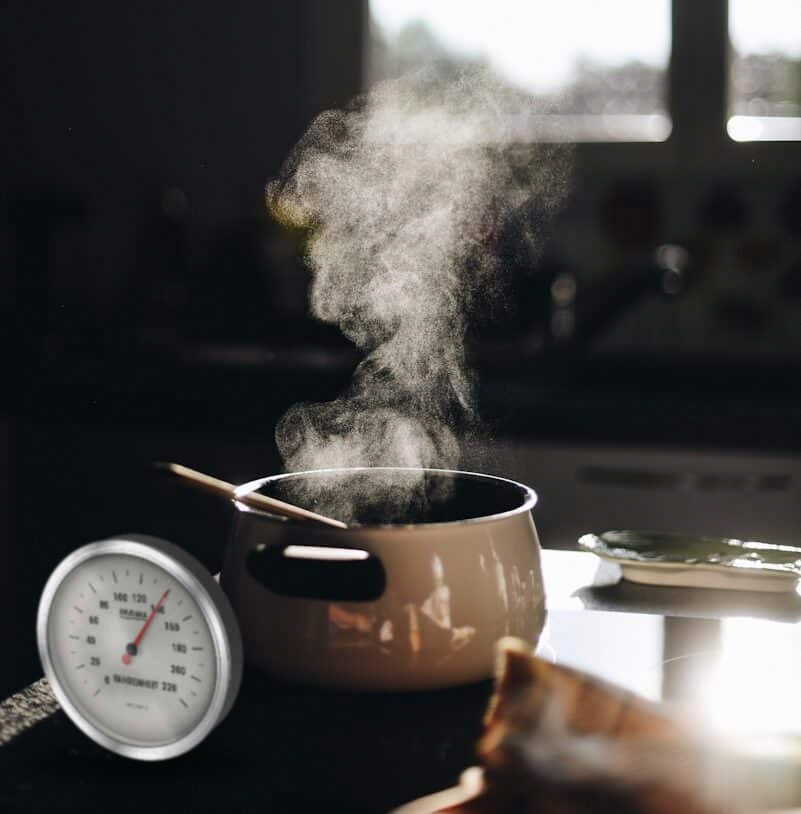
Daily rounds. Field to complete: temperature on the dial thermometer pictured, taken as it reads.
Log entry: 140 °F
